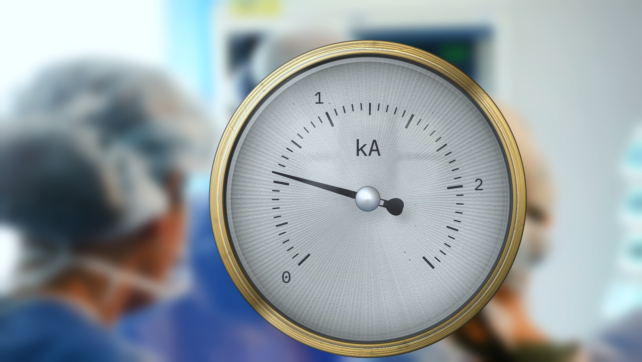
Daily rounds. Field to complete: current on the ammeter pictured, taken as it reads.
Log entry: 0.55 kA
